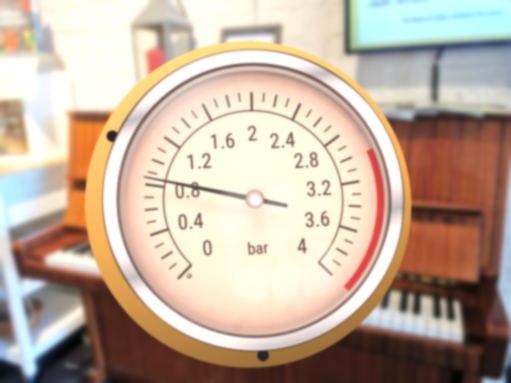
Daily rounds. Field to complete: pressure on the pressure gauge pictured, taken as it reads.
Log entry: 0.85 bar
